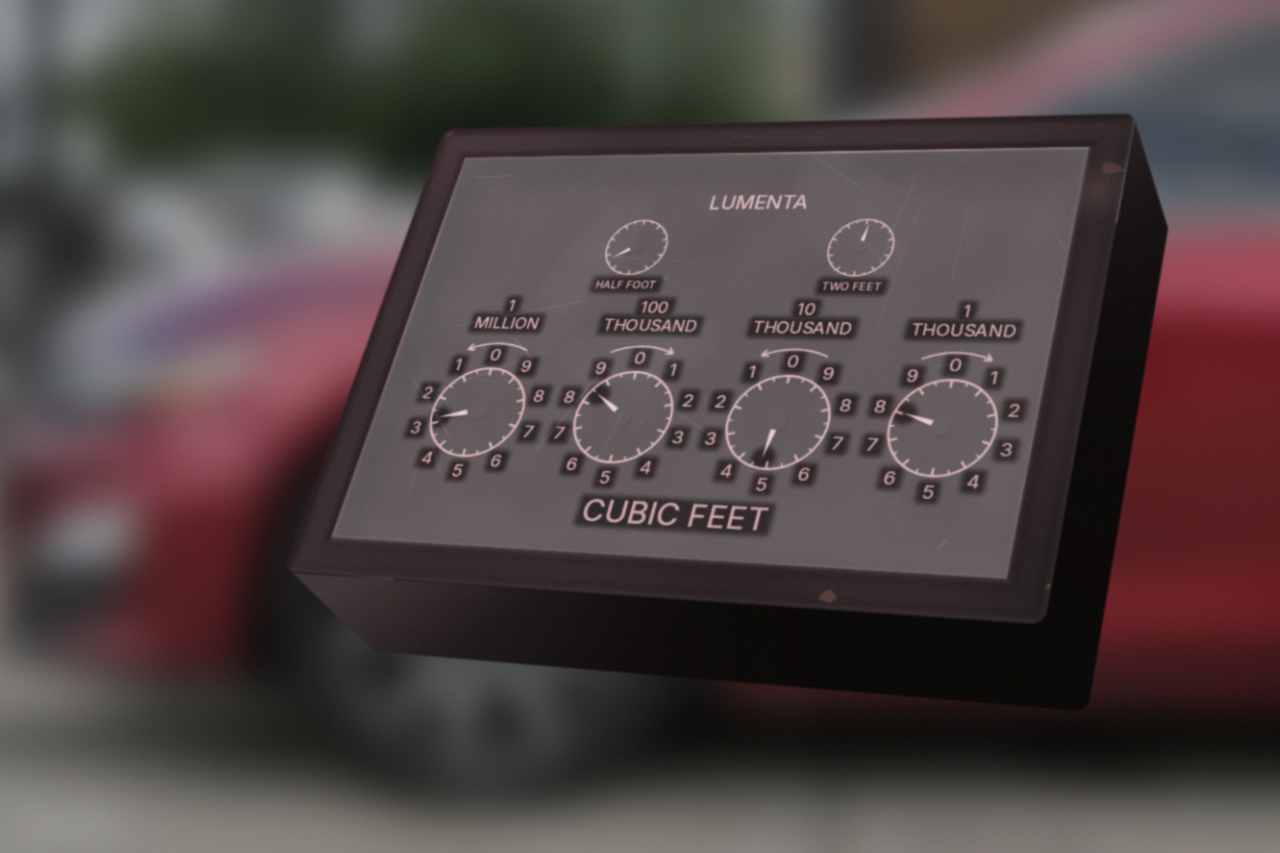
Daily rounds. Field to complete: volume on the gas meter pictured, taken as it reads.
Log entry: 284800 ft³
